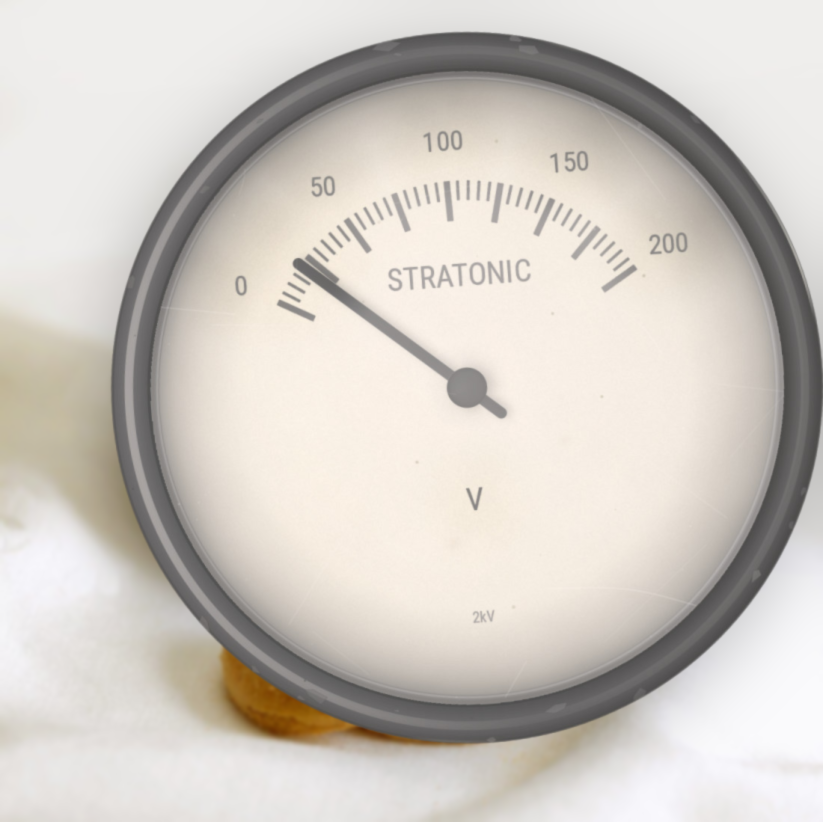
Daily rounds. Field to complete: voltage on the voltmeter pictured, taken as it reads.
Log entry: 20 V
